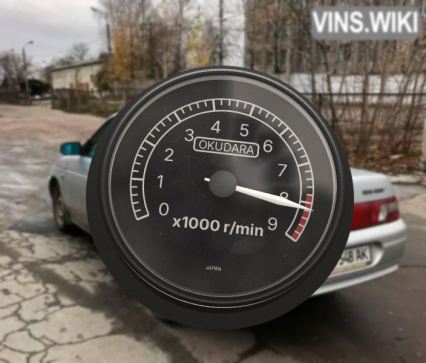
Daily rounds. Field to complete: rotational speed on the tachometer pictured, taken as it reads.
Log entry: 8200 rpm
